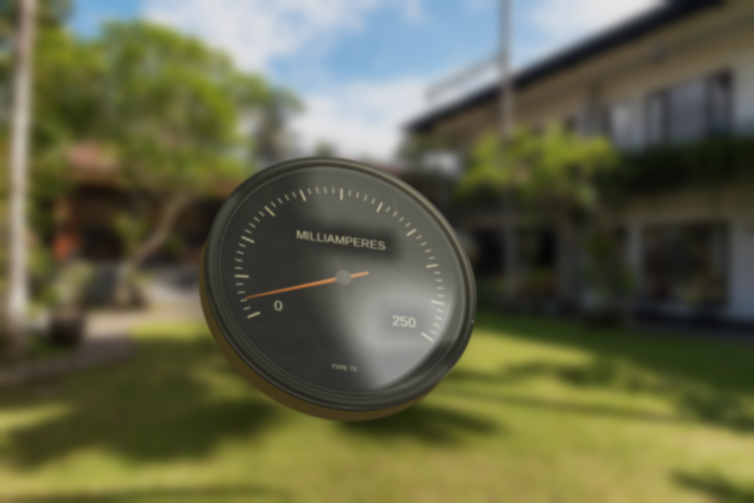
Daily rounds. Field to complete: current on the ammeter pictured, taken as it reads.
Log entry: 10 mA
